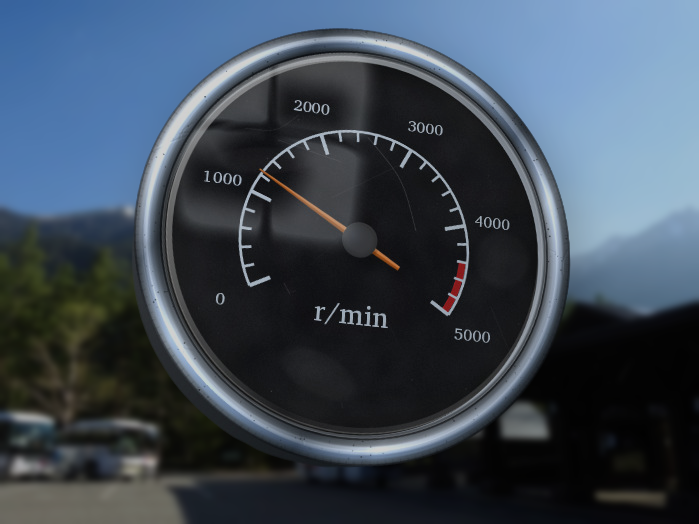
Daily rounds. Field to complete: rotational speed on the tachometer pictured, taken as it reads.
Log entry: 1200 rpm
